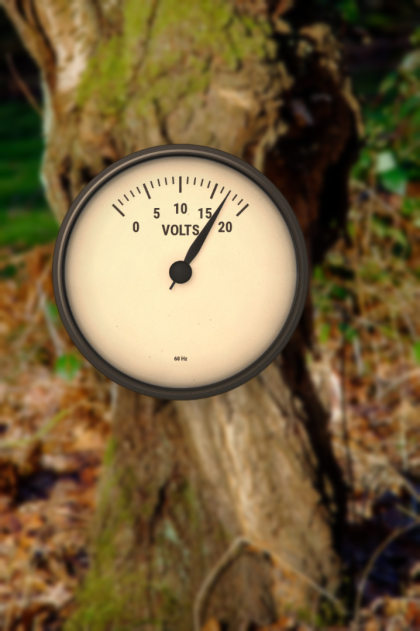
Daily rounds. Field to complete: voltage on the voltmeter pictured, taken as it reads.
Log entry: 17 V
